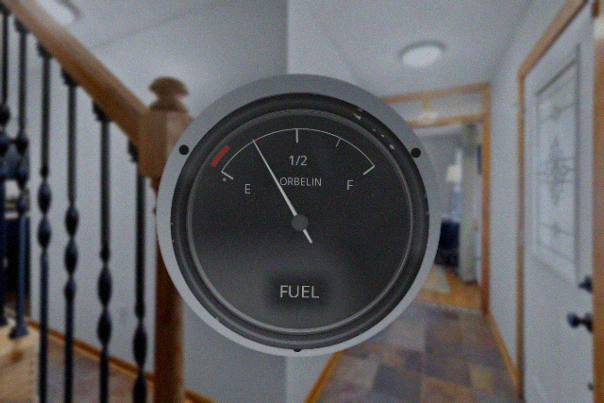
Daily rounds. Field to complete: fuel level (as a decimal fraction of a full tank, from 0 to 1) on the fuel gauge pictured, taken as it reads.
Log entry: 0.25
